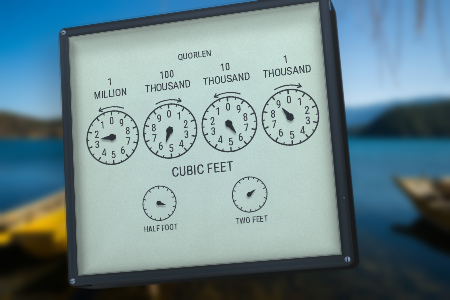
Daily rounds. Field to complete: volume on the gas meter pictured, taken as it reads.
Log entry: 255900 ft³
